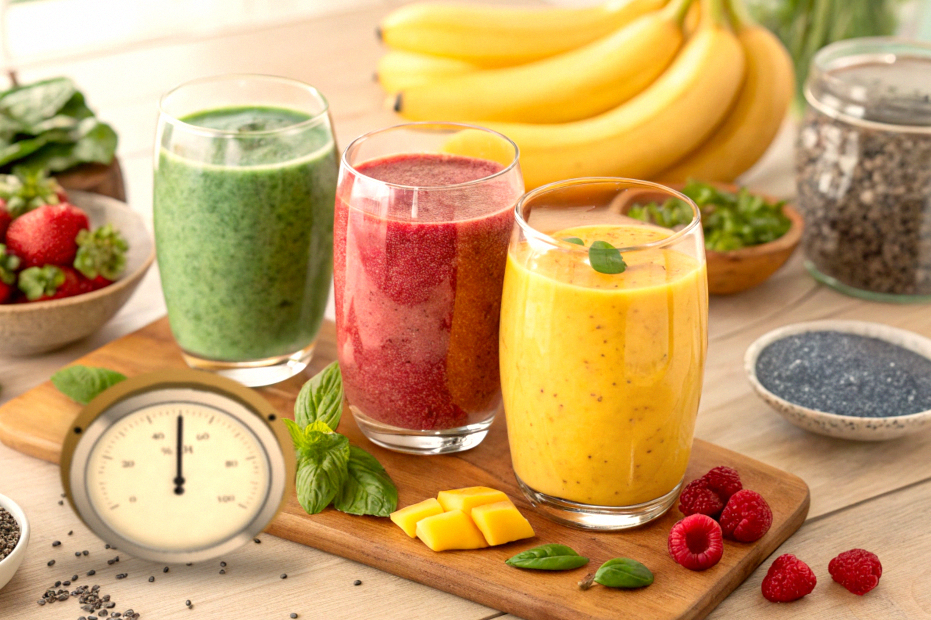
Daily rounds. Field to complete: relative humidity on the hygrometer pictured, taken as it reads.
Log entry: 50 %
